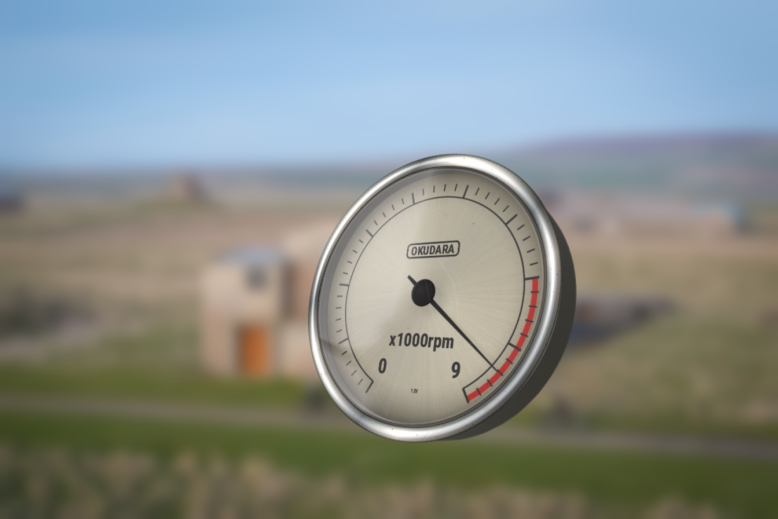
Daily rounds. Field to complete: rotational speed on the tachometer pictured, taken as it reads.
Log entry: 8400 rpm
